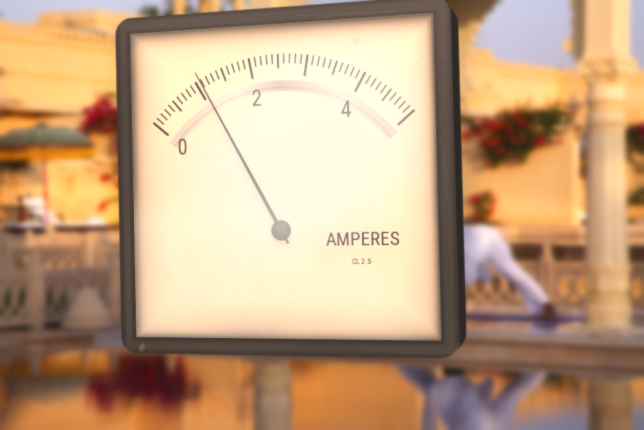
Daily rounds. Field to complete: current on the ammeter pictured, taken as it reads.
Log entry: 1.1 A
